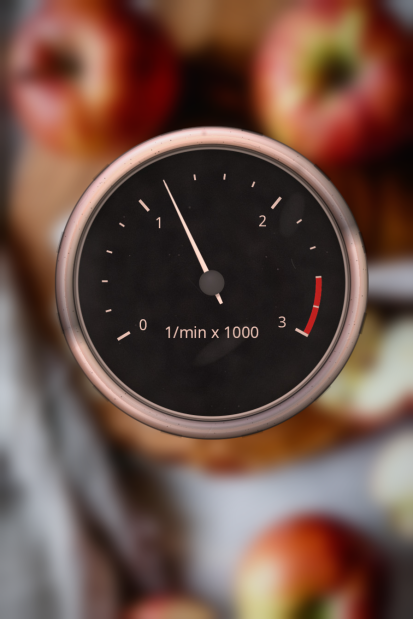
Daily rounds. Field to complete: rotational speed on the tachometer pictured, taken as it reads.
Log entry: 1200 rpm
